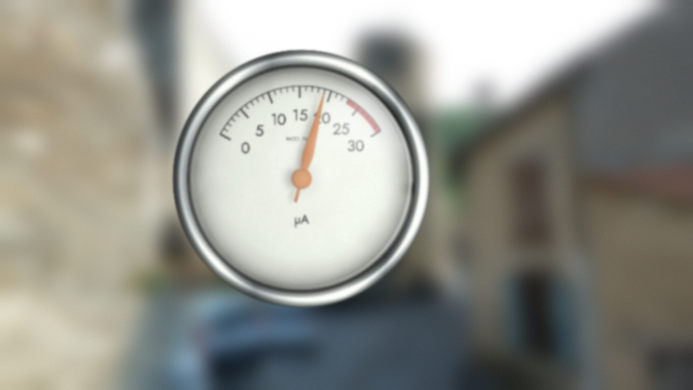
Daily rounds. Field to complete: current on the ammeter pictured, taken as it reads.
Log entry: 19 µA
